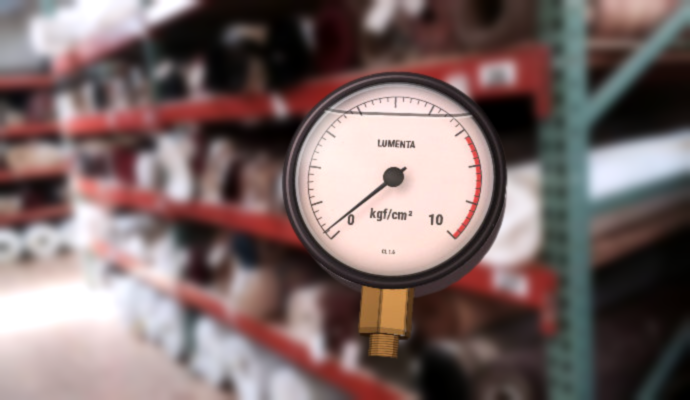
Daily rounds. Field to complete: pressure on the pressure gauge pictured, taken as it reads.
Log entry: 0.2 kg/cm²
